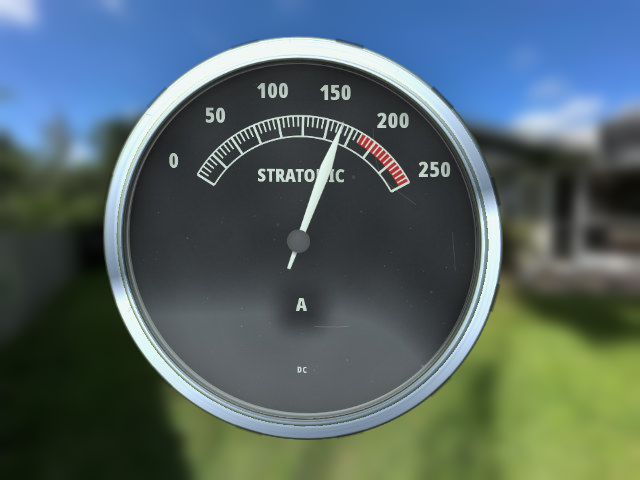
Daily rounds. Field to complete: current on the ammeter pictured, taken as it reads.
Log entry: 165 A
